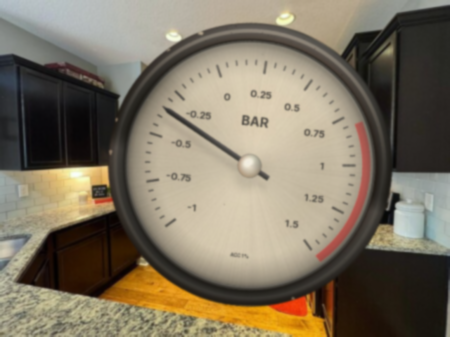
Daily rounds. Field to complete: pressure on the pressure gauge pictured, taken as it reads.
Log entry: -0.35 bar
